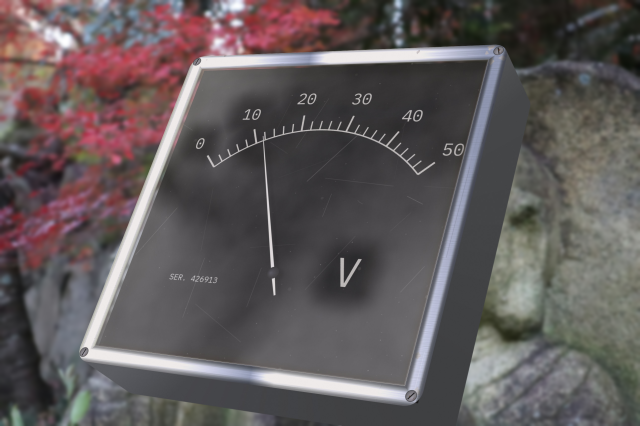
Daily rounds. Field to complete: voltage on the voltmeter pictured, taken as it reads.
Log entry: 12 V
